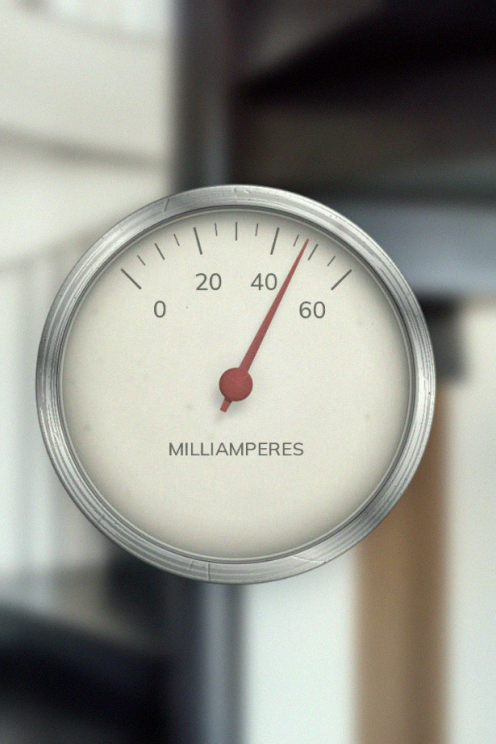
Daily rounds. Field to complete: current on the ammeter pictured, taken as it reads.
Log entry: 47.5 mA
